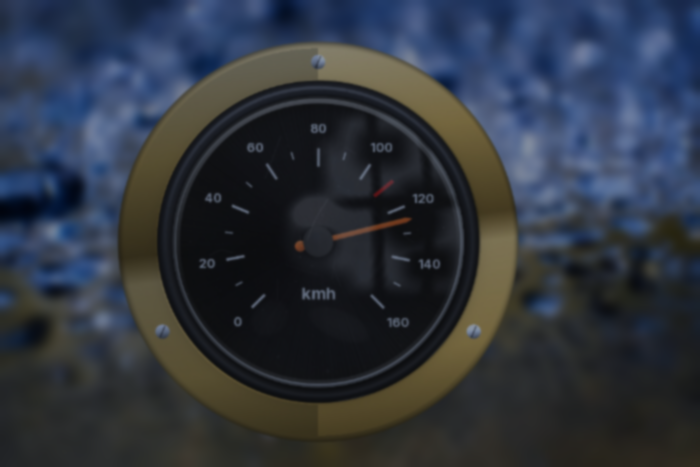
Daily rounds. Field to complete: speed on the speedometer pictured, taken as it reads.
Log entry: 125 km/h
